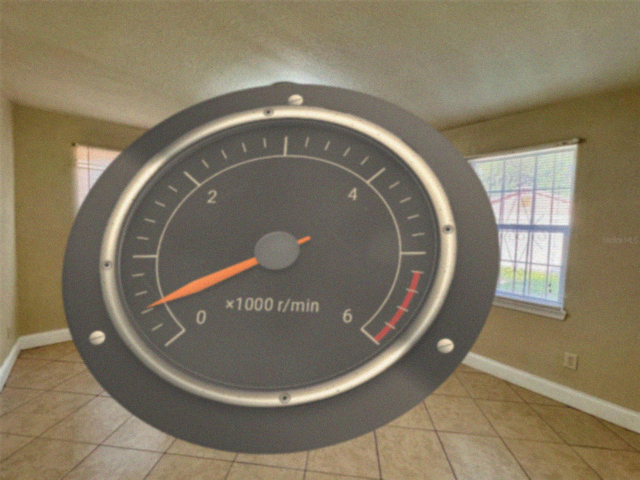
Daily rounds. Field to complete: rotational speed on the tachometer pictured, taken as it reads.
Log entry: 400 rpm
